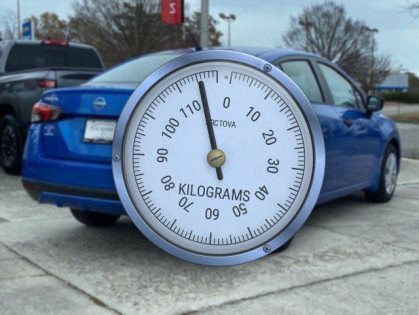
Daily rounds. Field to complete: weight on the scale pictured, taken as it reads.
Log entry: 116 kg
